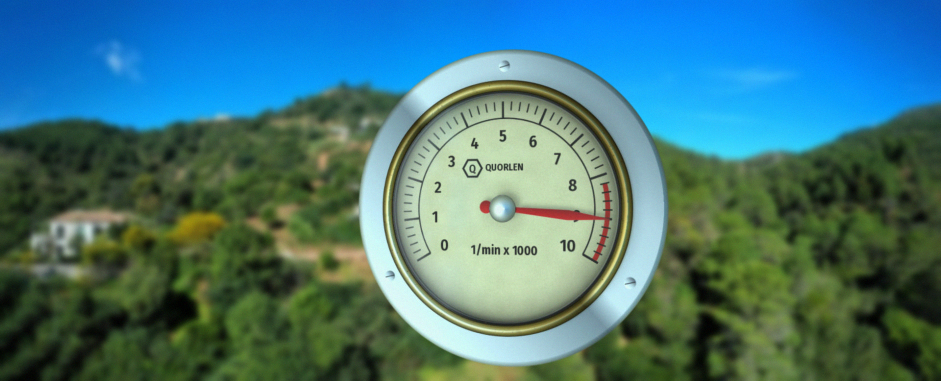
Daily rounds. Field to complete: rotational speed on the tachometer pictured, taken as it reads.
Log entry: 9000 rpm
